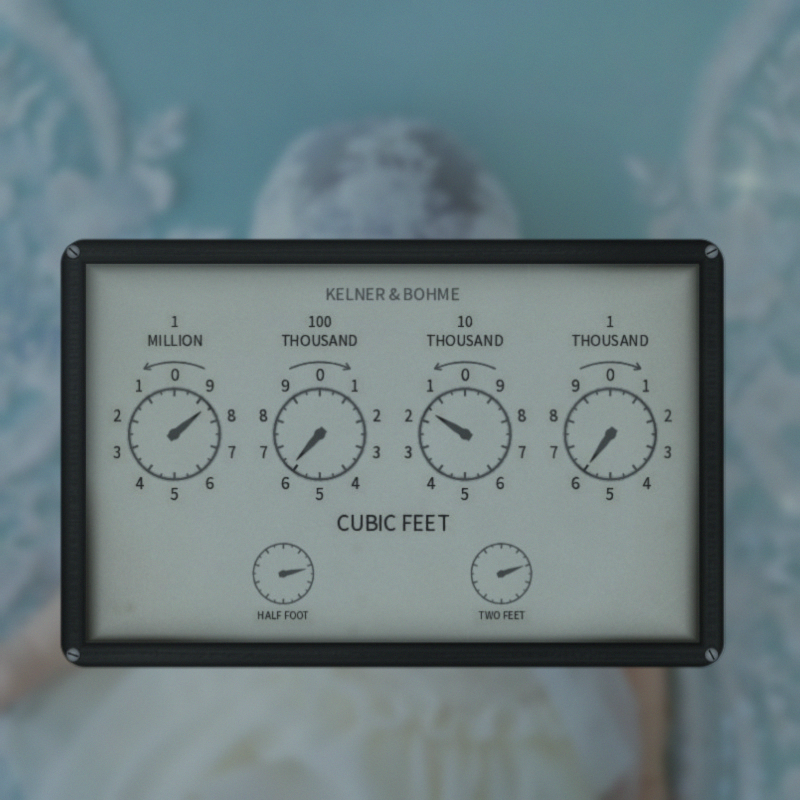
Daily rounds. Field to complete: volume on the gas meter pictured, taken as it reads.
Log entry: 861600 ft³
